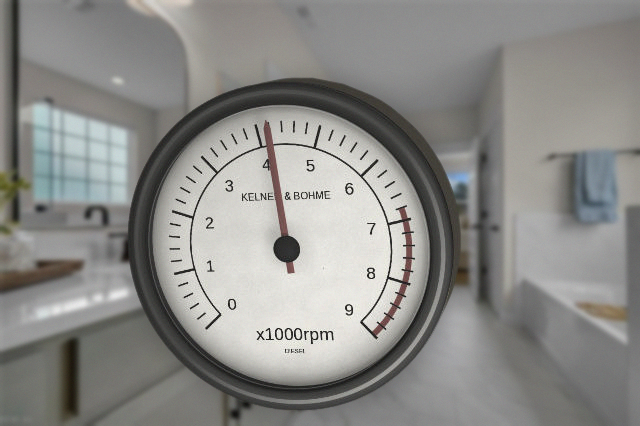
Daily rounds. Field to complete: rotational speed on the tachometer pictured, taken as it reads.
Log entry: 4200 rpm
